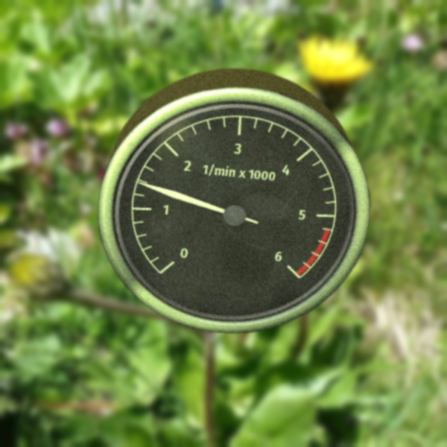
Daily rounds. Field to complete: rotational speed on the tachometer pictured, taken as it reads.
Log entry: 1400 rpm
